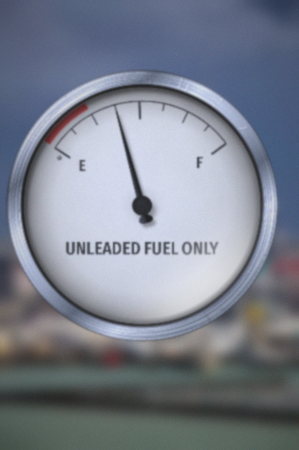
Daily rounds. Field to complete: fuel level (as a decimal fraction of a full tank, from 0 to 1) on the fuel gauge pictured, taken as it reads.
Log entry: 0.375
